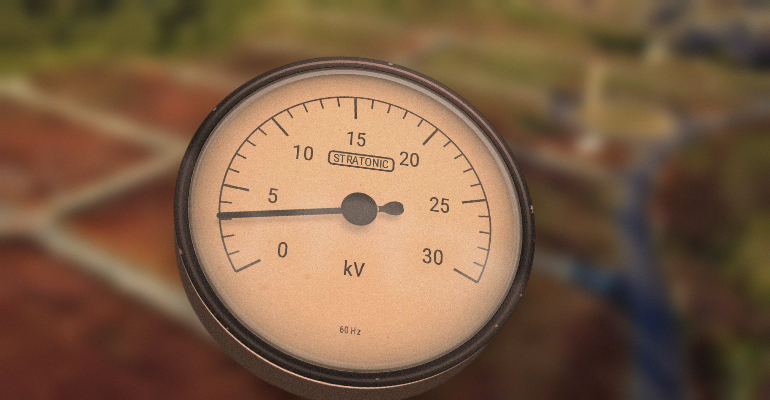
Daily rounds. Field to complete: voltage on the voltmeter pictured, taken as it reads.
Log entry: 3 kV
